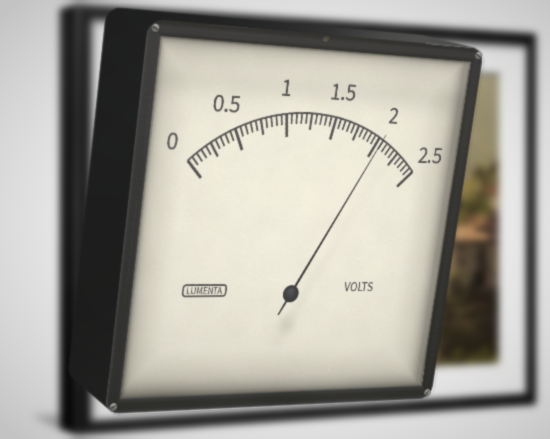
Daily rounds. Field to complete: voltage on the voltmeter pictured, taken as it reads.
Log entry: 2 V
